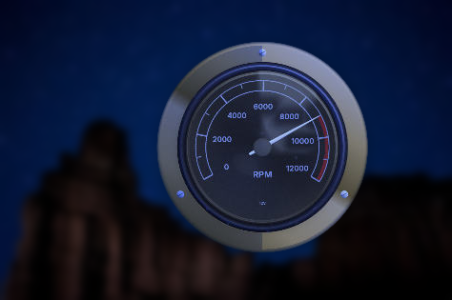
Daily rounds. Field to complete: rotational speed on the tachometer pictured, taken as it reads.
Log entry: 9000 rpm
